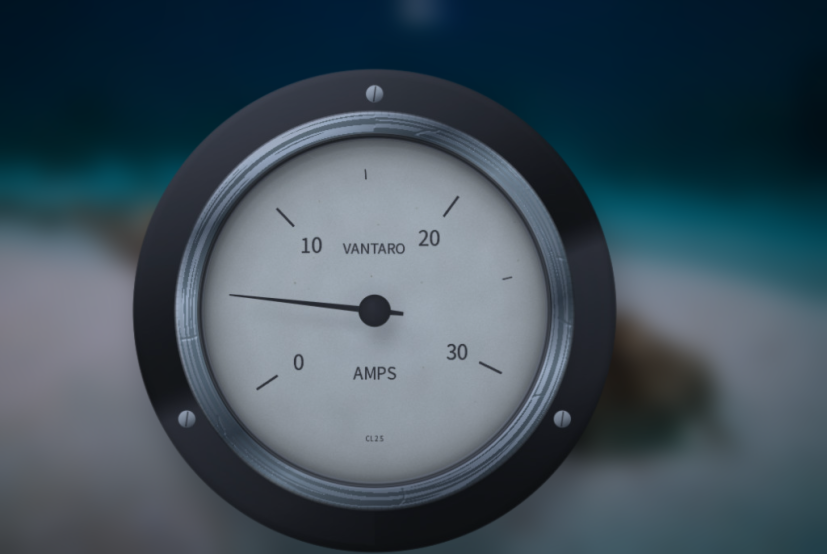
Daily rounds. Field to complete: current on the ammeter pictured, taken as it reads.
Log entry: 5 A
